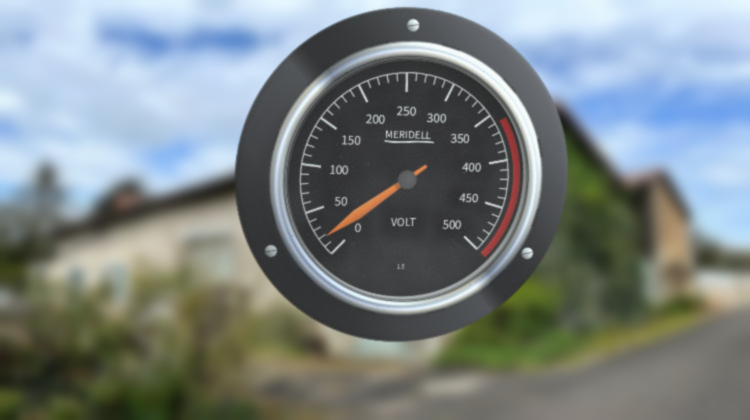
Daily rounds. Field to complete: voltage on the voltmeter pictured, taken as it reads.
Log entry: 20 V
